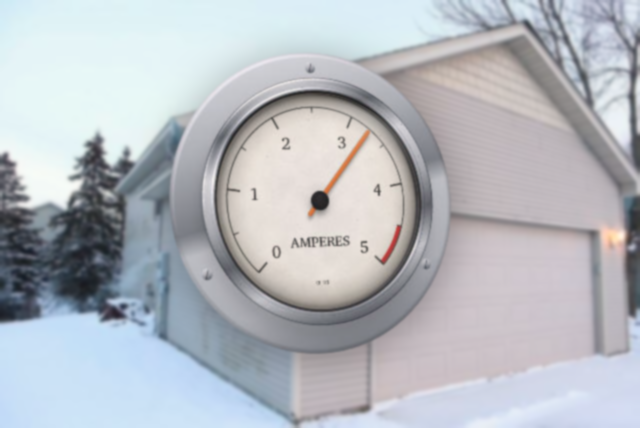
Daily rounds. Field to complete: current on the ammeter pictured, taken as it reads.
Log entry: 3.25 A
